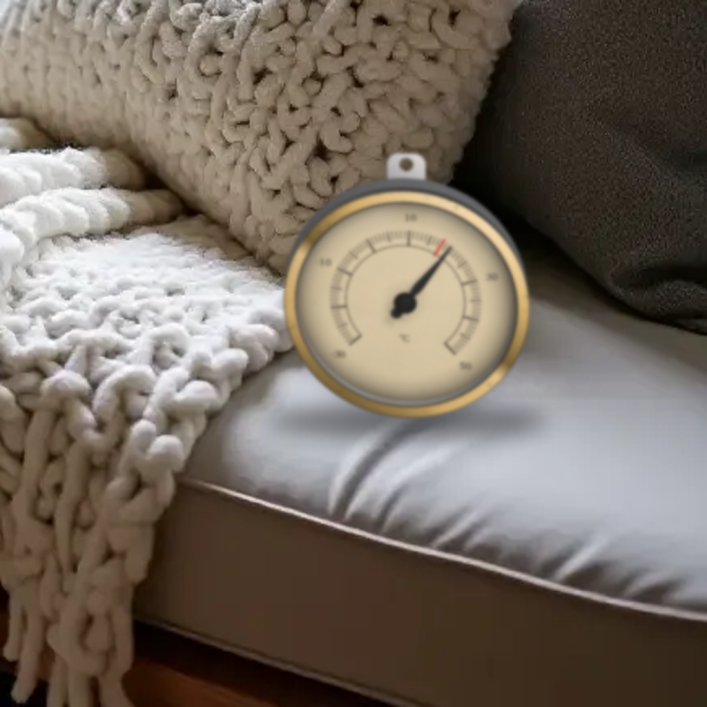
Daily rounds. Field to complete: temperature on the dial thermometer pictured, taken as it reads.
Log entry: 20 °C
